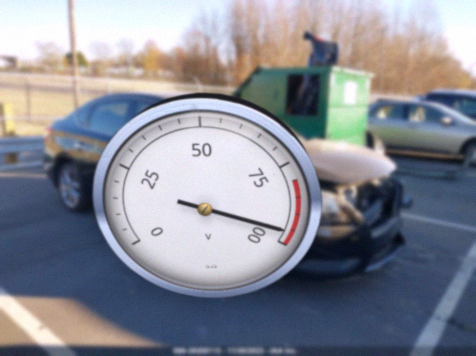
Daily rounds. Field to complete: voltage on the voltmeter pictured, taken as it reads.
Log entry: 95 V
